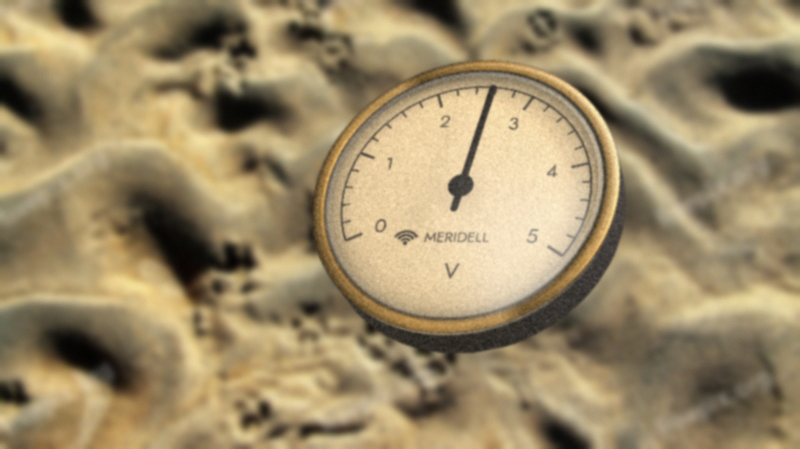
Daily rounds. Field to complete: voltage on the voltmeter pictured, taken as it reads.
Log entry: 2.6 V
